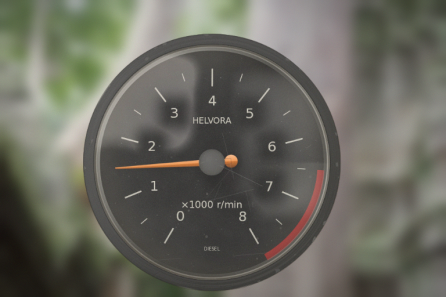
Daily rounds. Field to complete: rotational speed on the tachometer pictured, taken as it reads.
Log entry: 1500 rpm
